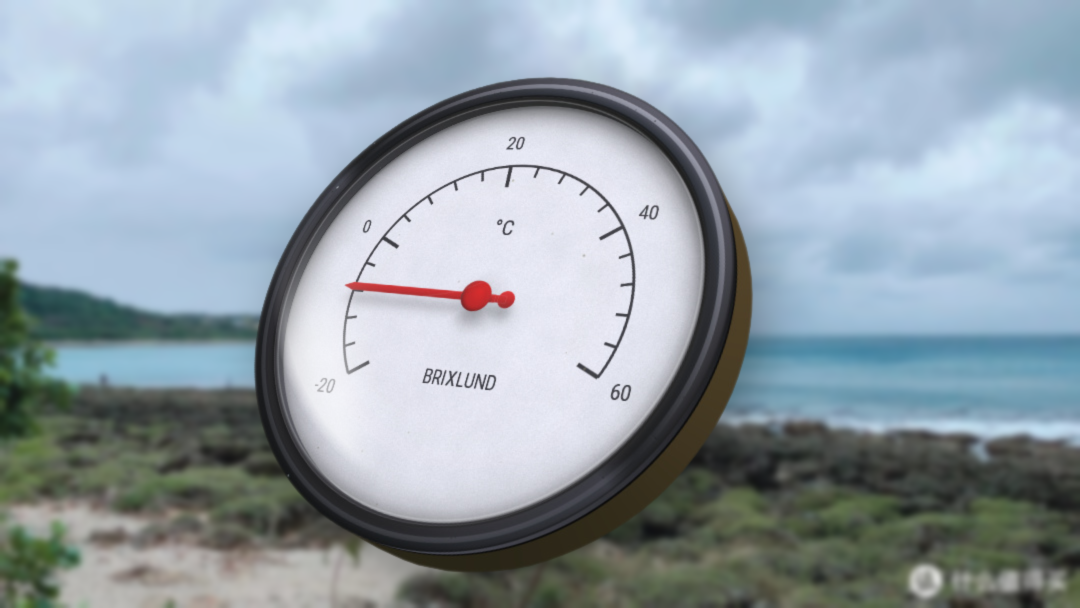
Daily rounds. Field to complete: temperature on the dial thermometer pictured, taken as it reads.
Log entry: -8 °C
